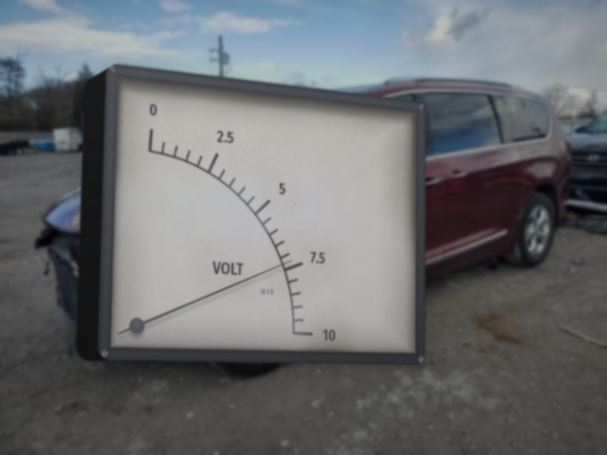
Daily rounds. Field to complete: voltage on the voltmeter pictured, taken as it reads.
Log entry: 7.25 V
